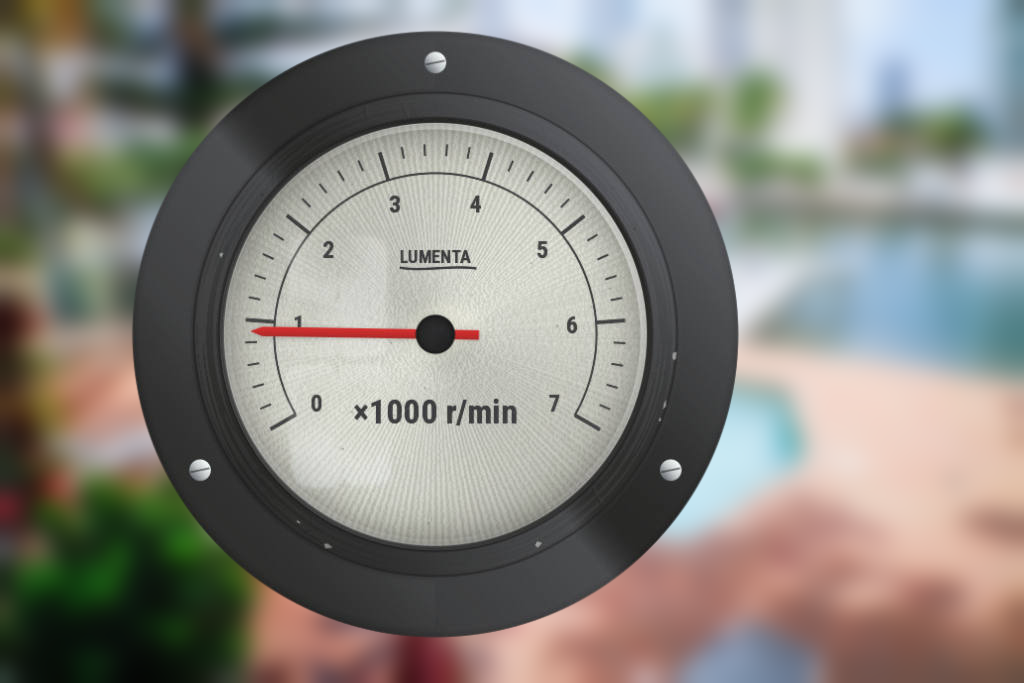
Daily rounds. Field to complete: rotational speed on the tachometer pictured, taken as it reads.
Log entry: 900 rpm
